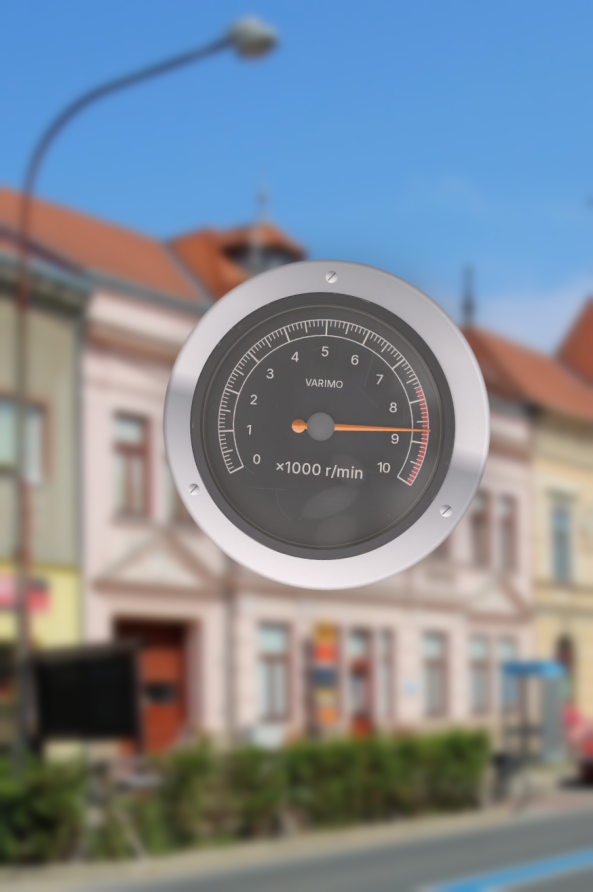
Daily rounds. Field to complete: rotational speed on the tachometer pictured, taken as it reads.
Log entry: 8700 rpm
